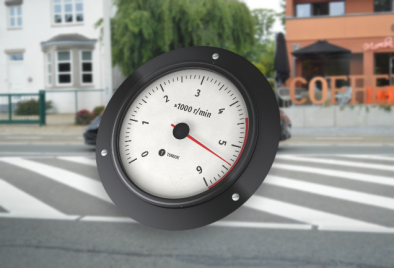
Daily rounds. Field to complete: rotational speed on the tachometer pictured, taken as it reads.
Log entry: 5400 rpm
